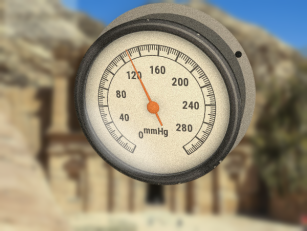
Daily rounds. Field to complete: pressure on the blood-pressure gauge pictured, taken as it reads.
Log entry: 130 mmHg
